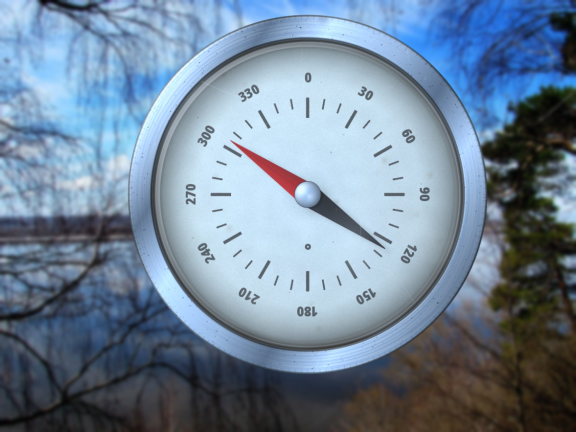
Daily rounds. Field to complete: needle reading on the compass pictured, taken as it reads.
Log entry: 305 °
